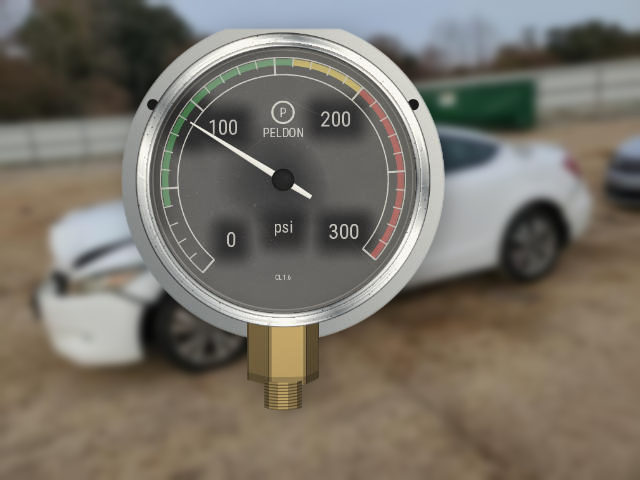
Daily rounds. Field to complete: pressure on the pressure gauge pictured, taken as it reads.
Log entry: 90 psi
